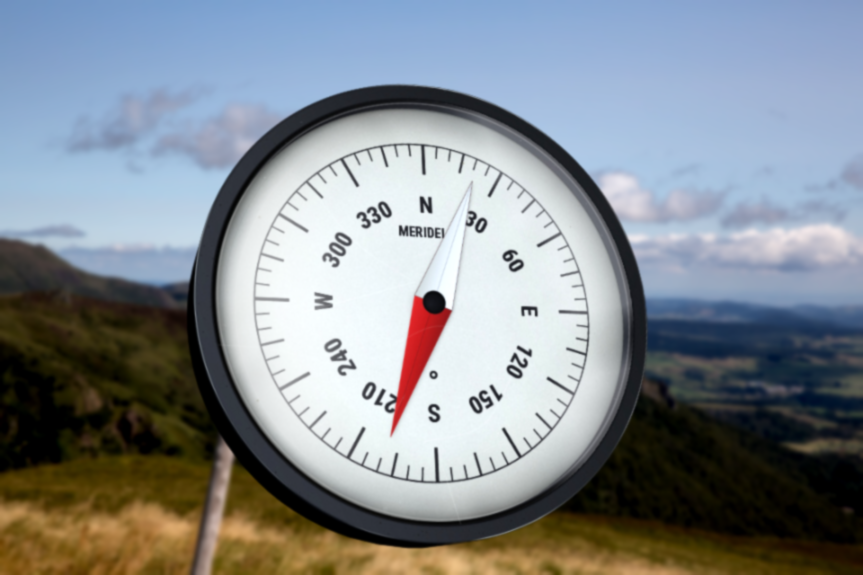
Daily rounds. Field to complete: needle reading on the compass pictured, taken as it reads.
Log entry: 200 °
